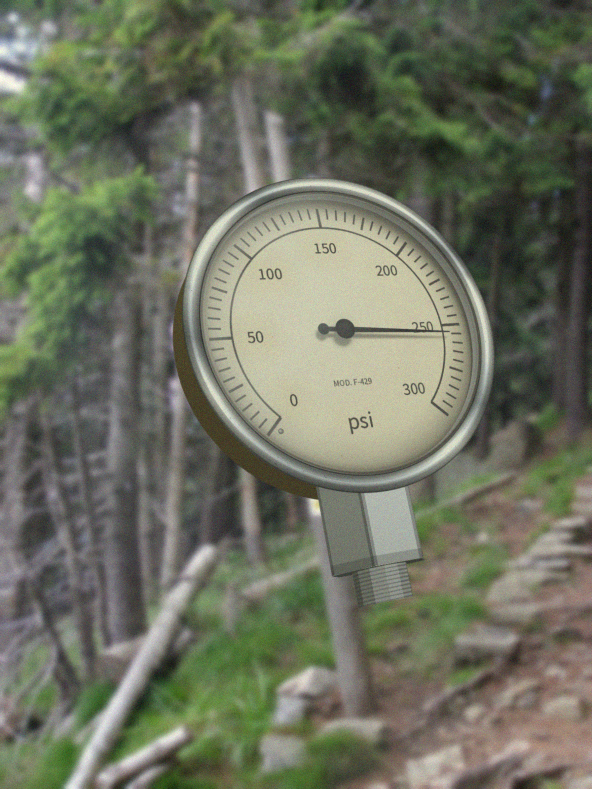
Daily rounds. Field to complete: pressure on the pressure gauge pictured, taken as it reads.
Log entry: 255 psi
